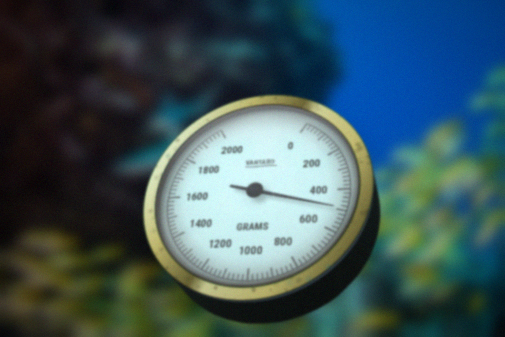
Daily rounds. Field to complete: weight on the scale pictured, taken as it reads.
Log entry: 500 g
